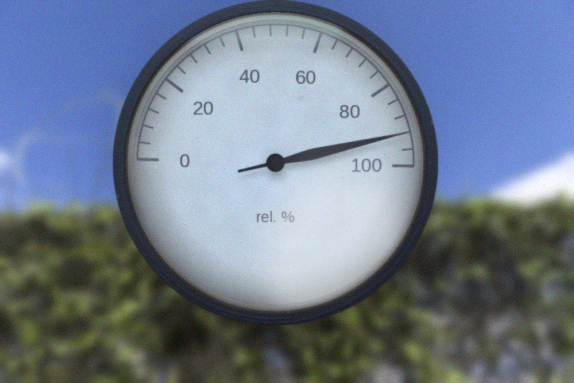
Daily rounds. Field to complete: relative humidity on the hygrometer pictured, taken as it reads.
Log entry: 92 %
